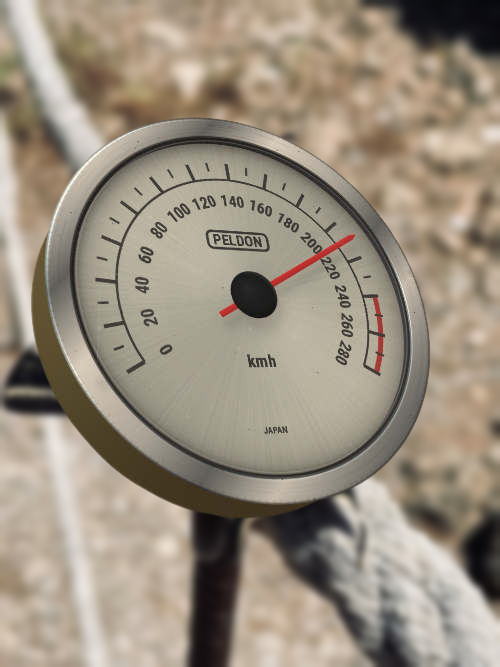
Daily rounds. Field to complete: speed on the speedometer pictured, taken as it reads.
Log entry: 210 km/h
